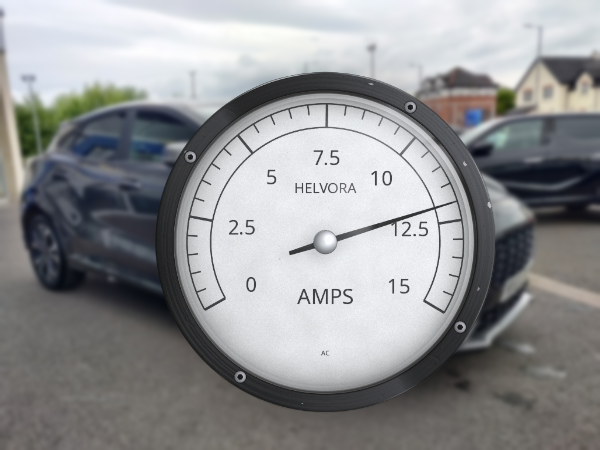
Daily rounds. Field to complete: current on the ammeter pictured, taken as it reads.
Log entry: 12 A
